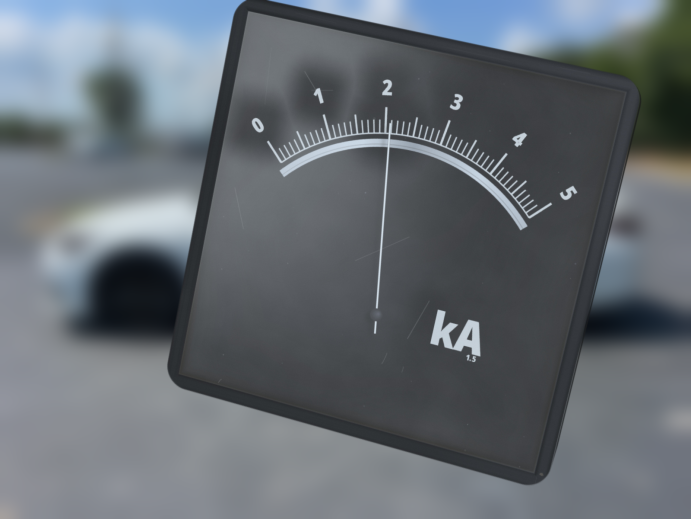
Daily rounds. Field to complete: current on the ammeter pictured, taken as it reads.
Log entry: 2.1 kA
